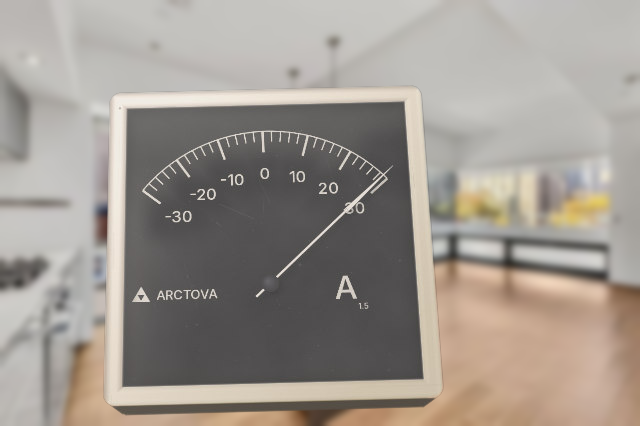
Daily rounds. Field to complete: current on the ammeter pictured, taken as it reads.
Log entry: 29 A
